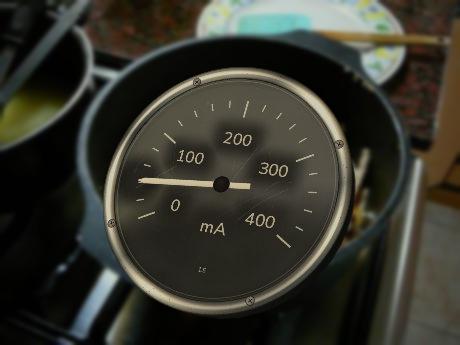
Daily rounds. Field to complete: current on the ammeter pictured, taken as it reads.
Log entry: 40 mA
